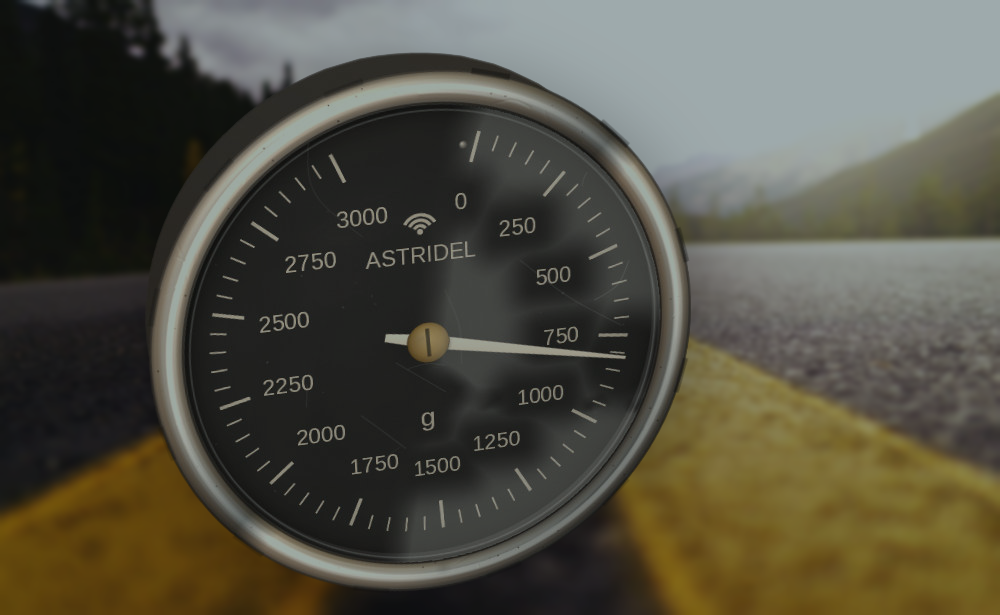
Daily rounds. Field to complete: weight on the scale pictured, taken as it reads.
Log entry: 800 g
